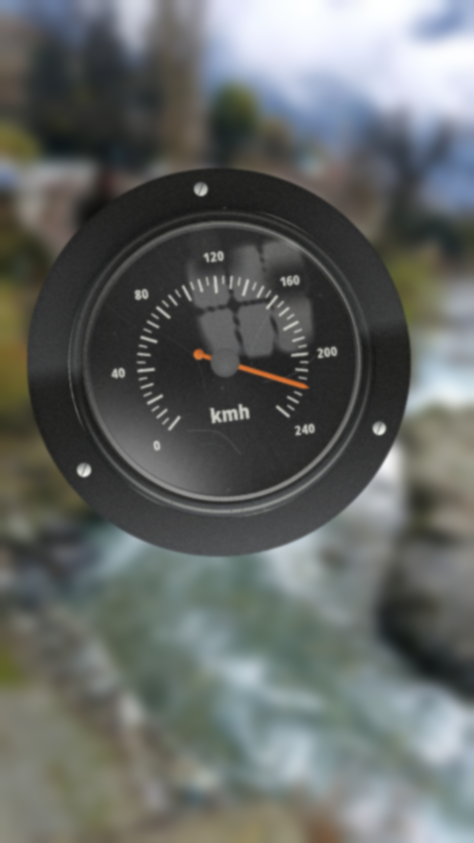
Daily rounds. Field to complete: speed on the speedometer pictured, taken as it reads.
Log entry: 220 km/h
